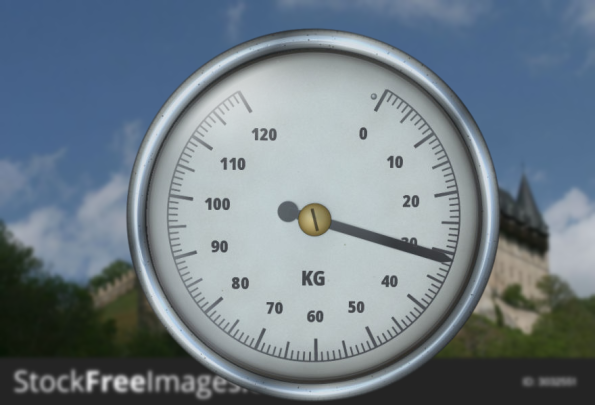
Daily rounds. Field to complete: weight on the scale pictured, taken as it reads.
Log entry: 31 kg
